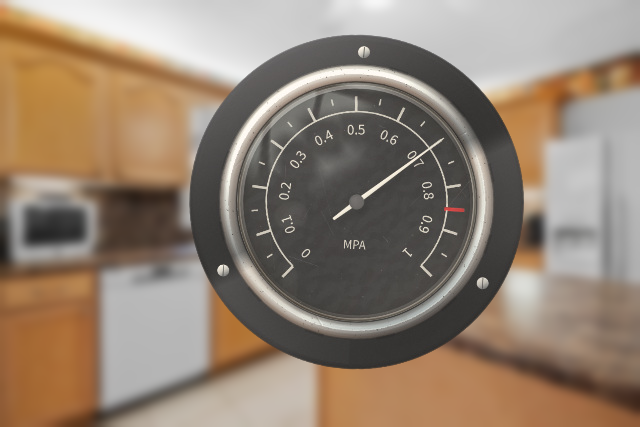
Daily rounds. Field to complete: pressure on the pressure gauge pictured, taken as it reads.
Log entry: 0.7 MPa
